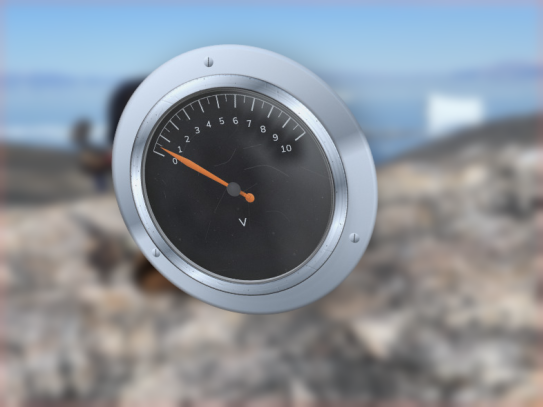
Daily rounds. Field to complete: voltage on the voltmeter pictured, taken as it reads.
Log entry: 0.5 V
